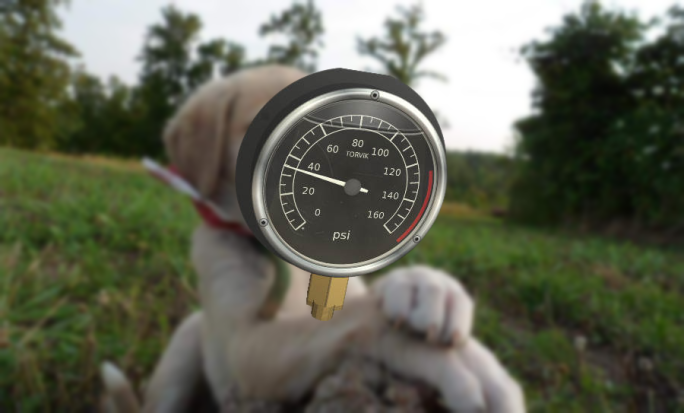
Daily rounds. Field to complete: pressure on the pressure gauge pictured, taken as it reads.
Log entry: 35 psi
